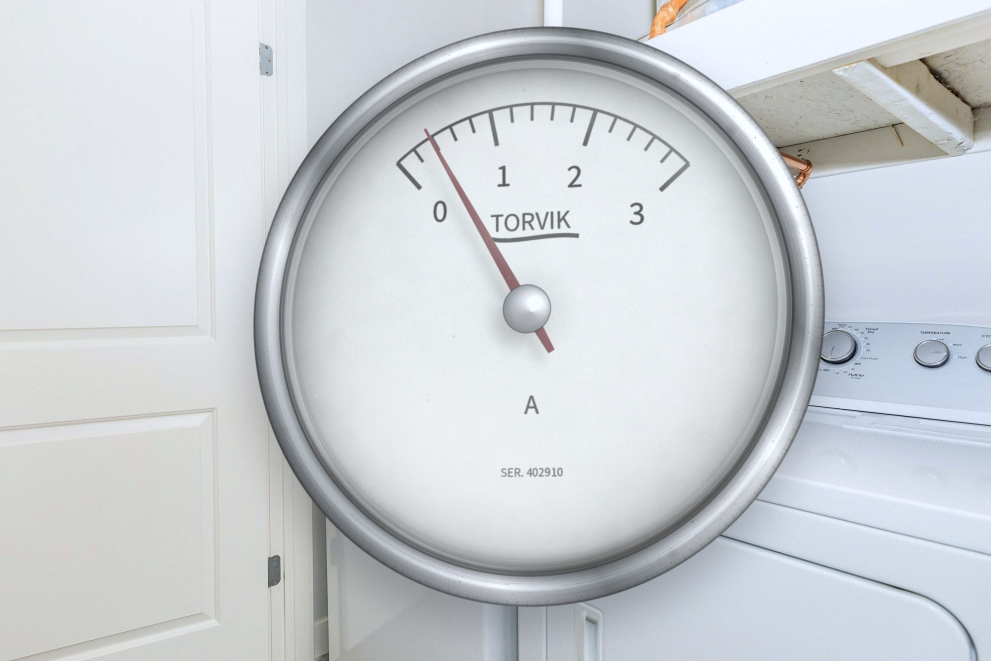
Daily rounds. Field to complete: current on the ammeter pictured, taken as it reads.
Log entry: 0.4 A
